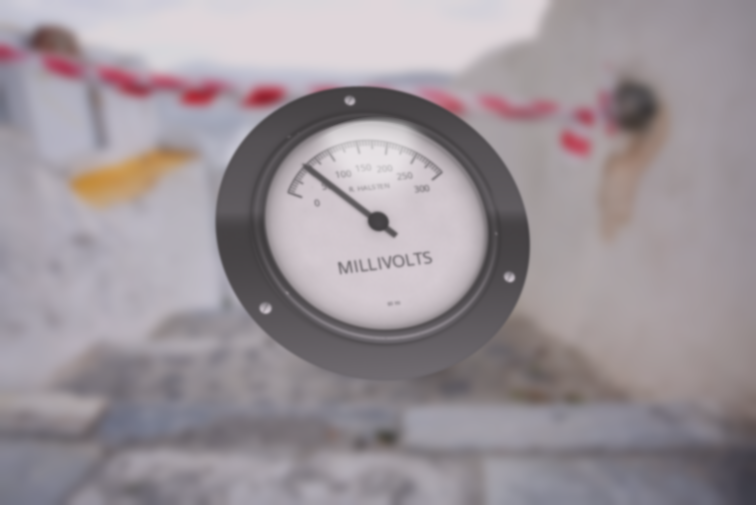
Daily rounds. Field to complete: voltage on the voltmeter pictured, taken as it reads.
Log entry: 50 mV
